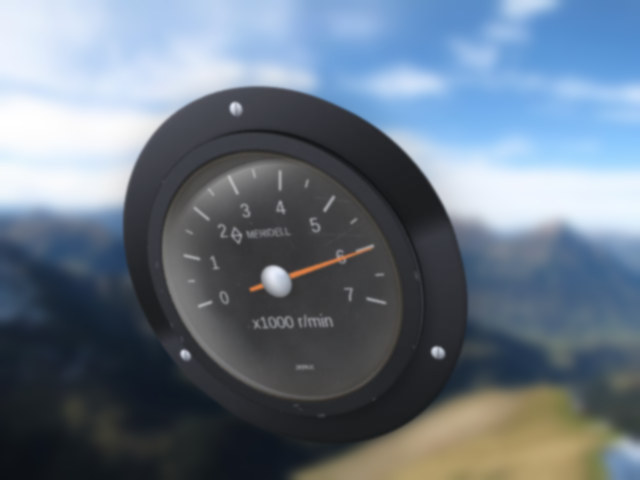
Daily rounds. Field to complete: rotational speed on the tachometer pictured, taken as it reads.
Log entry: 6000 rpm
